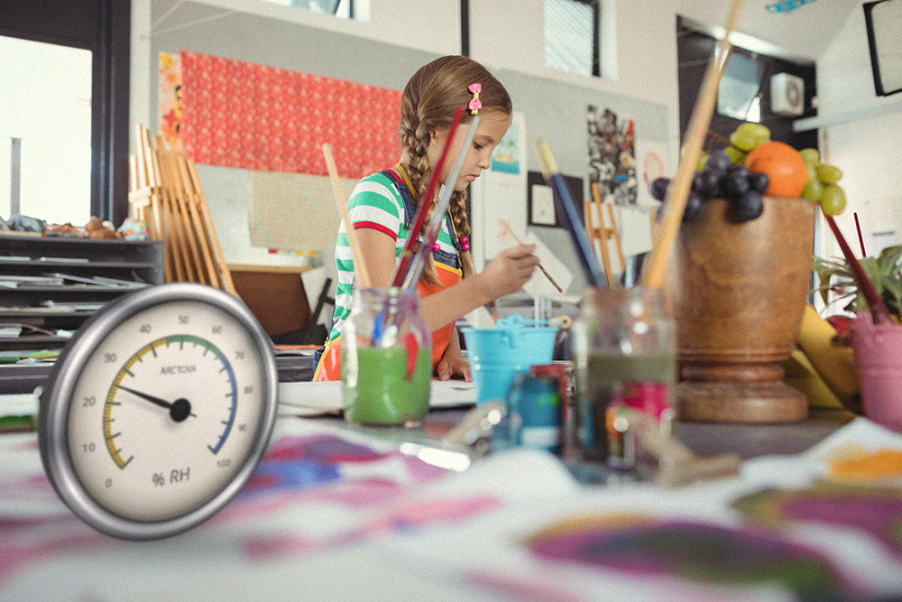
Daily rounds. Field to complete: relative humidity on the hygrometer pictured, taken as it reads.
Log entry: 25 %
